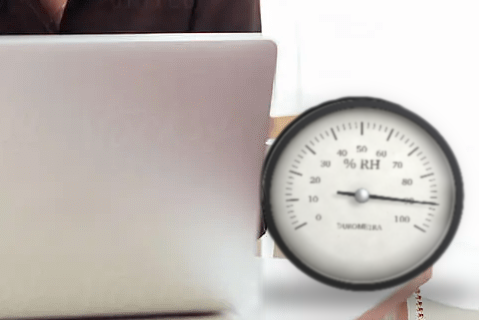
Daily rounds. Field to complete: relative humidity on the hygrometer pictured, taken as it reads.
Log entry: 90 %
